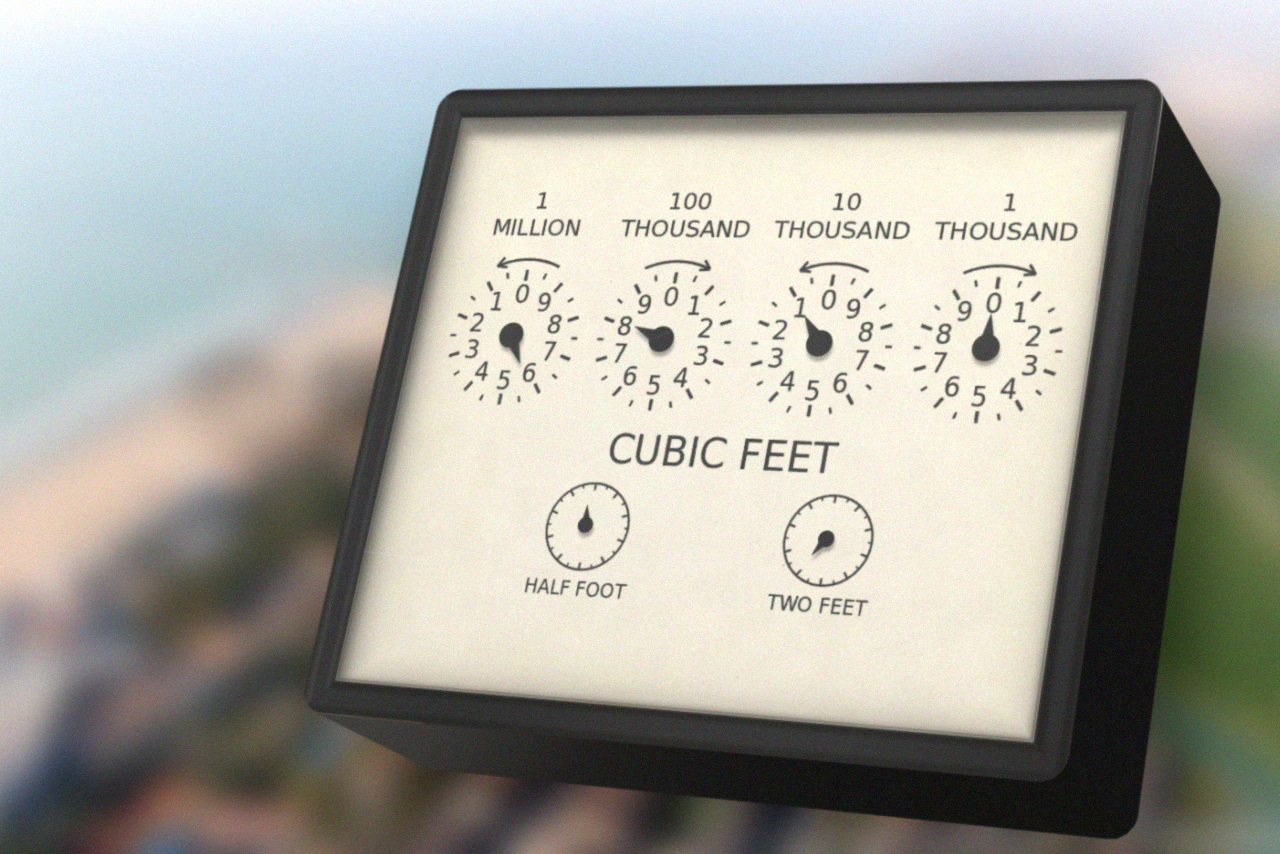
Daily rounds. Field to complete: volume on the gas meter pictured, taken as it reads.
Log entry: 581000 ft³
